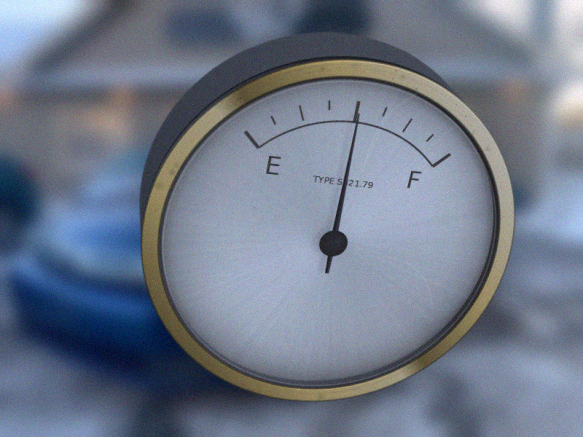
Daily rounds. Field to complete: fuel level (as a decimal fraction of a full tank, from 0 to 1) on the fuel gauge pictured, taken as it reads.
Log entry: 0.5
